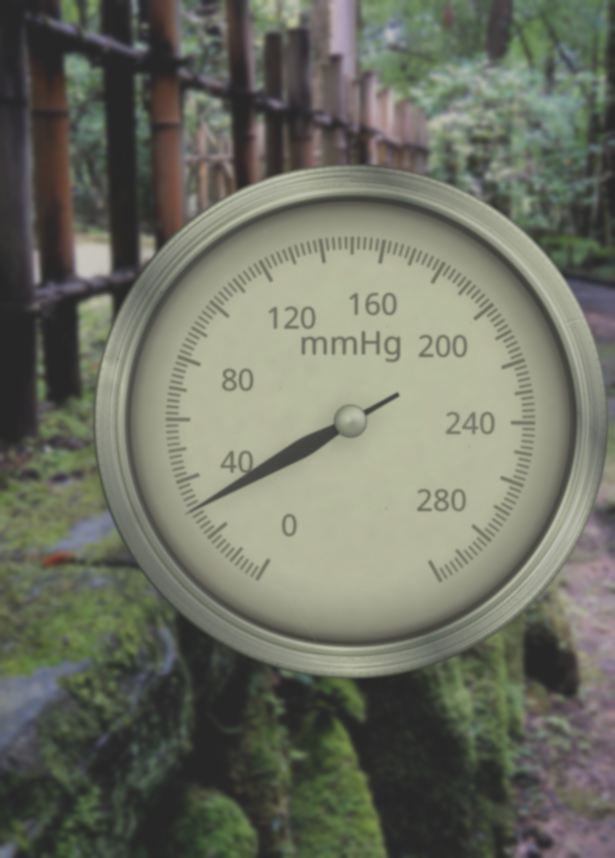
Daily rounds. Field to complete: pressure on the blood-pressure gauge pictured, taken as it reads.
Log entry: 30 mmHg
